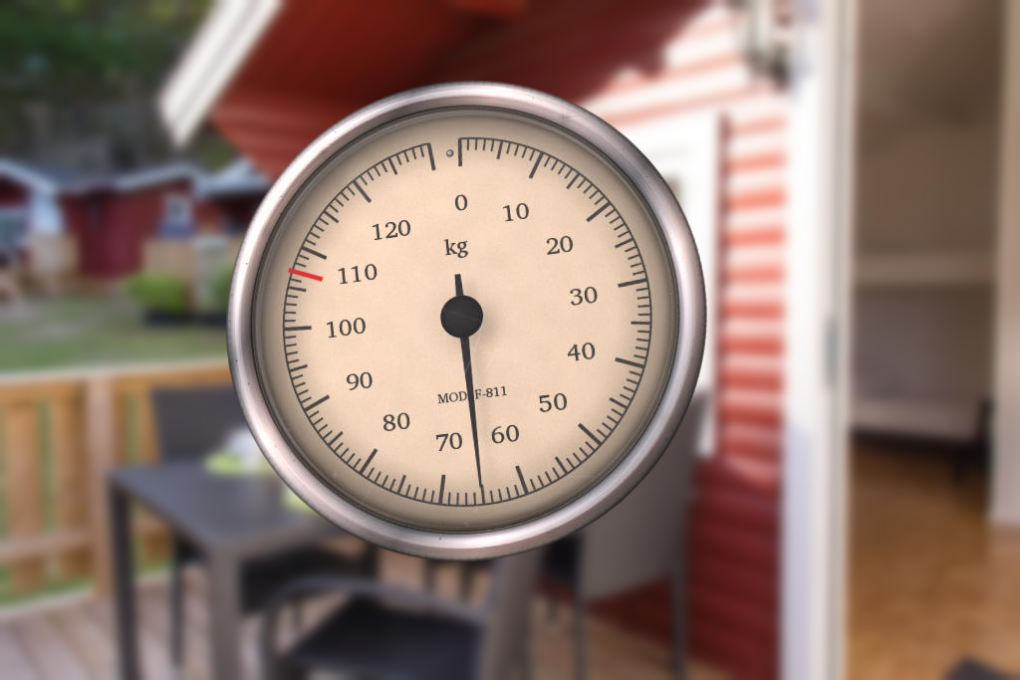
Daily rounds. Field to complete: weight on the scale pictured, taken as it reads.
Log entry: 65 kg
